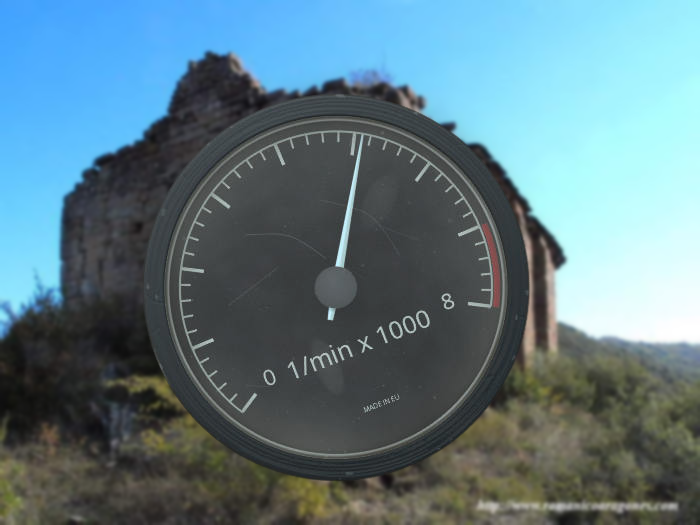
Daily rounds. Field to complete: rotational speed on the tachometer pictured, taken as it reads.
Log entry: 5100 rpm
